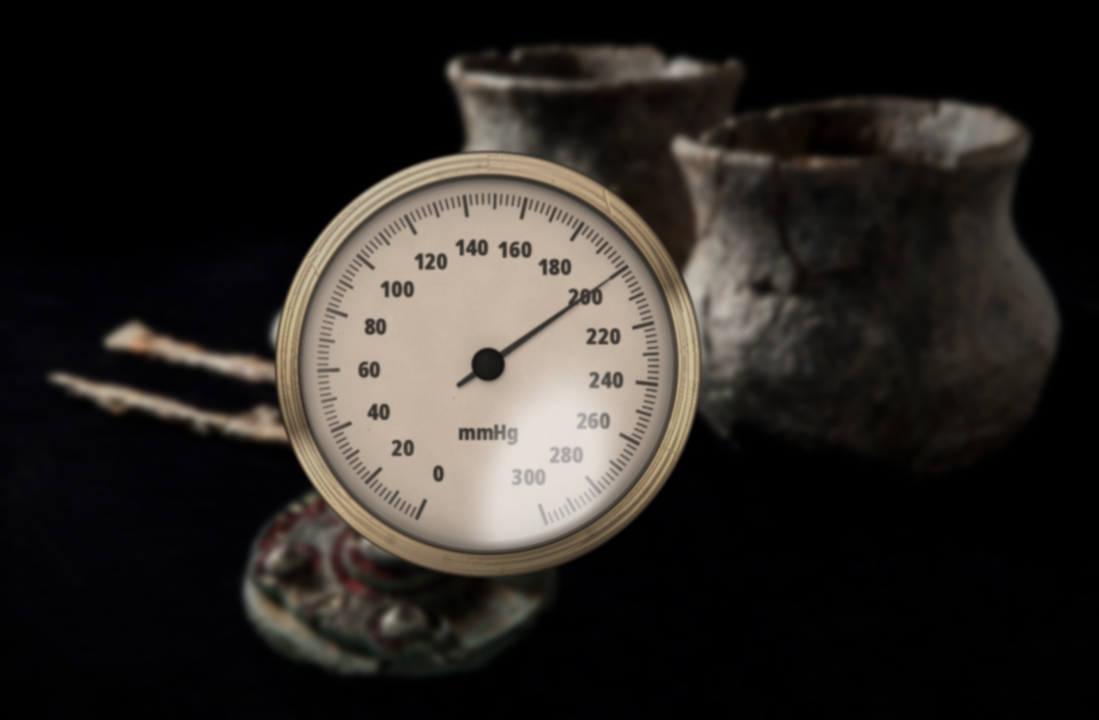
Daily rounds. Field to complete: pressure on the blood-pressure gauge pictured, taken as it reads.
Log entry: 200 mmHg
